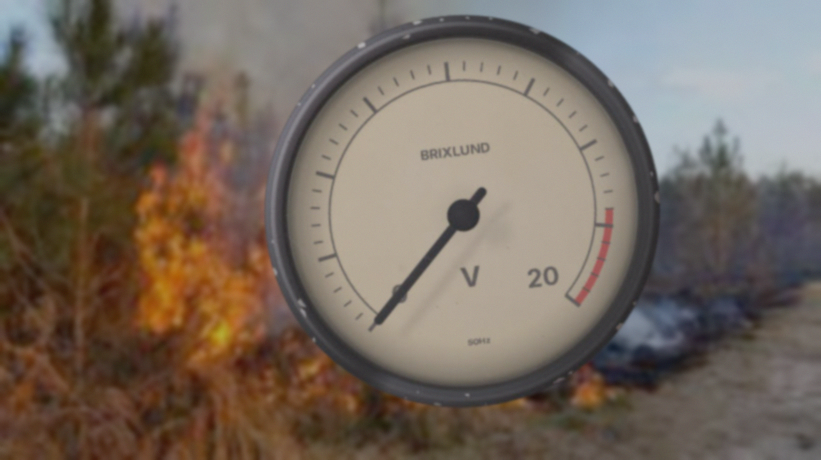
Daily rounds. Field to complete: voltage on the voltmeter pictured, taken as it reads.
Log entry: 0 V
